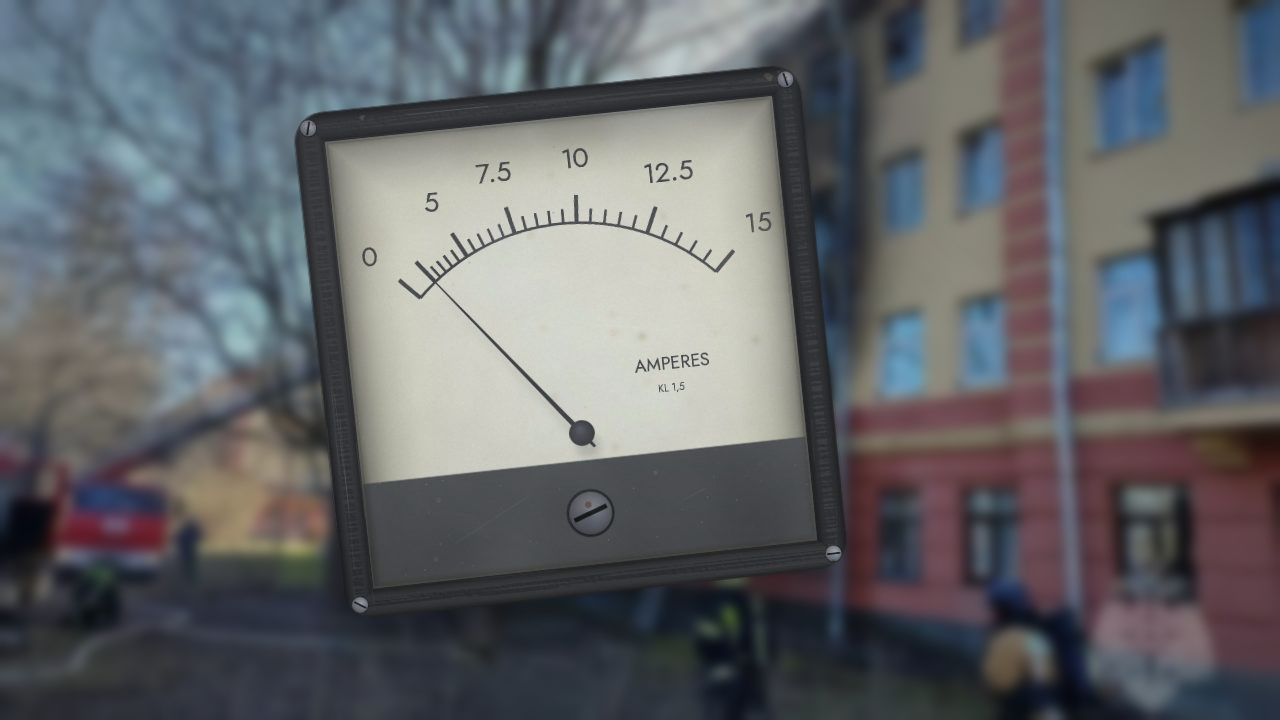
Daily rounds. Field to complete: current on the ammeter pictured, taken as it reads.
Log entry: 2.5 A
